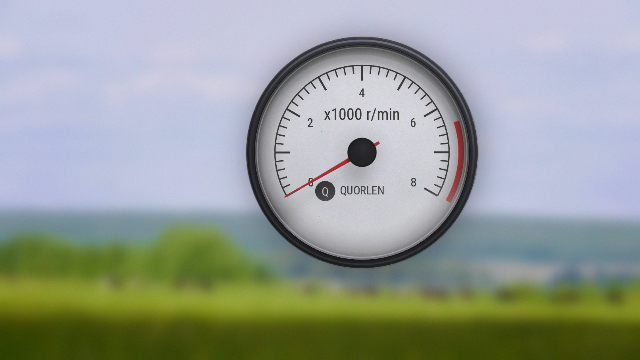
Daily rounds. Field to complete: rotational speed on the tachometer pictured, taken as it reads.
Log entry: 0 rpm
